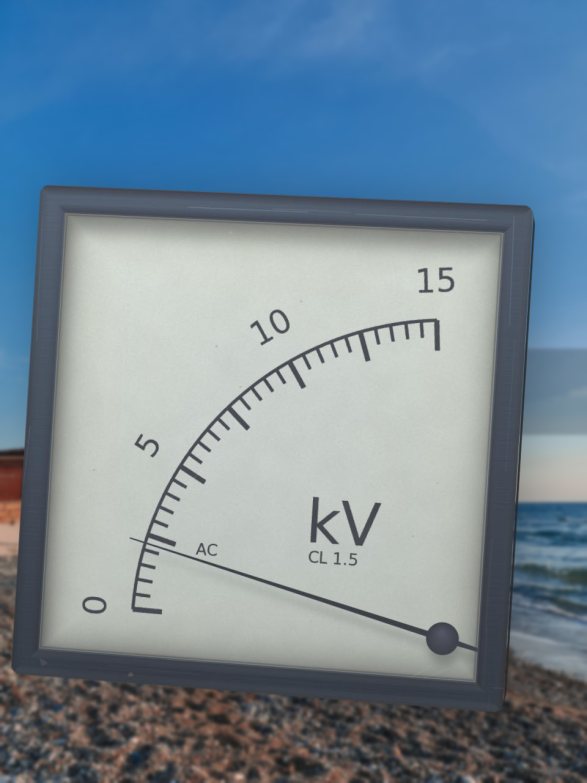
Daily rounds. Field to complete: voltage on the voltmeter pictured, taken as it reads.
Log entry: 2.25 kV
